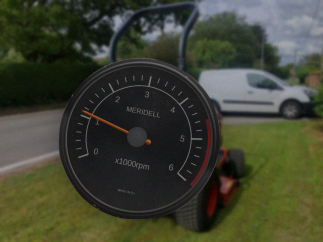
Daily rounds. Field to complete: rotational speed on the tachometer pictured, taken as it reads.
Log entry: 1100 rpm
